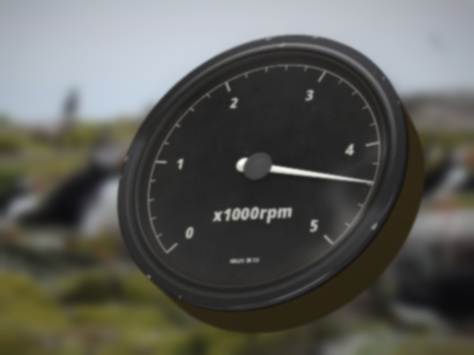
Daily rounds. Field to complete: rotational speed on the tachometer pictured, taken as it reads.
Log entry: 4400 rpm
